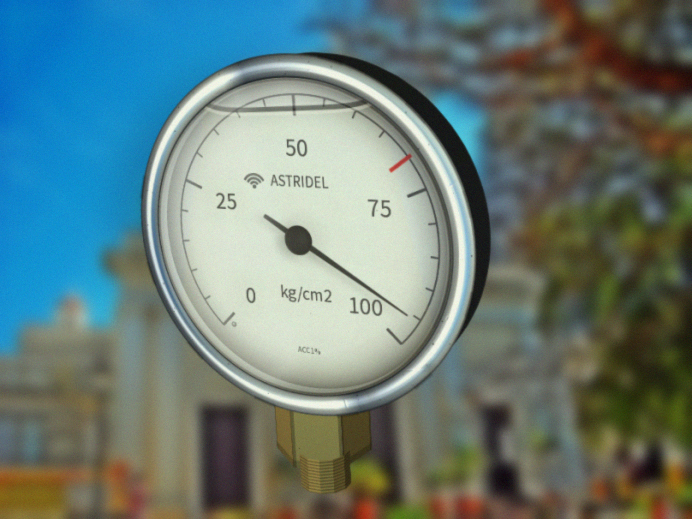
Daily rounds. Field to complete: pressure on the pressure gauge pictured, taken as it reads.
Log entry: 95 kg/cm²
